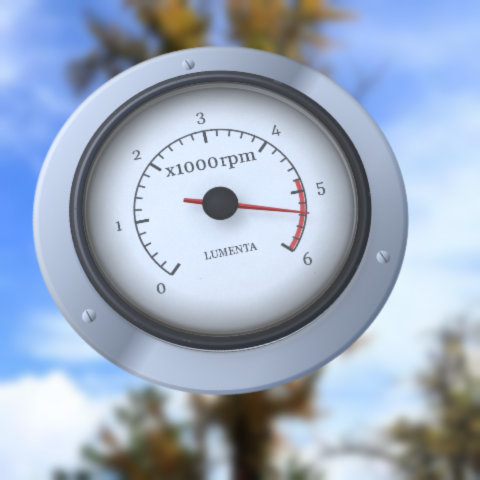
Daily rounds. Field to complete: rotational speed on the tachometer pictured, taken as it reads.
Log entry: 5400 rpm
